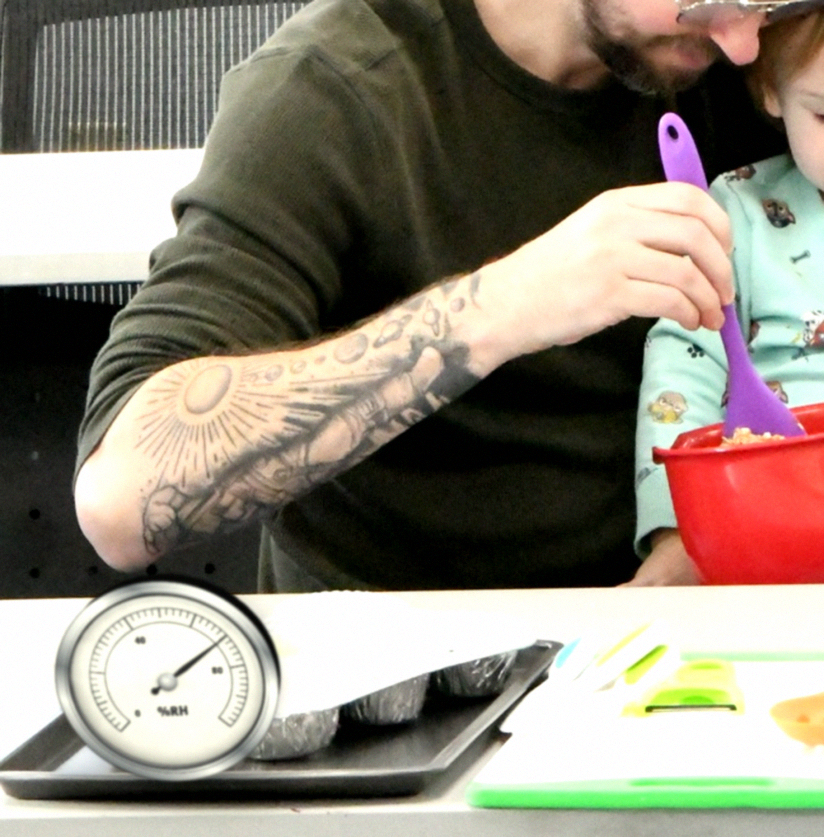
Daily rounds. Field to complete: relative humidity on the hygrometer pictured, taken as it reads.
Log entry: 70 %
